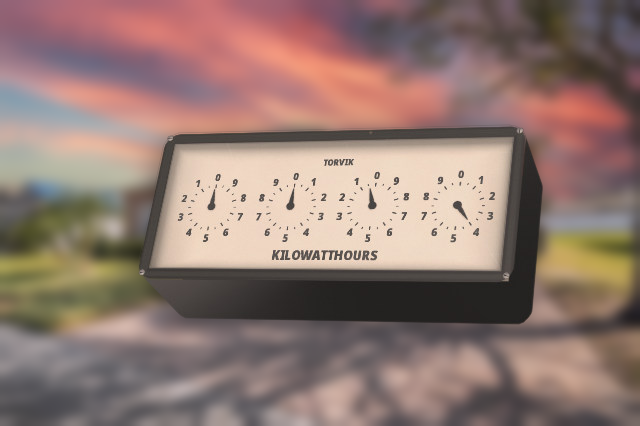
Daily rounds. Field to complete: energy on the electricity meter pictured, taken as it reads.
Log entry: 4 kWh
